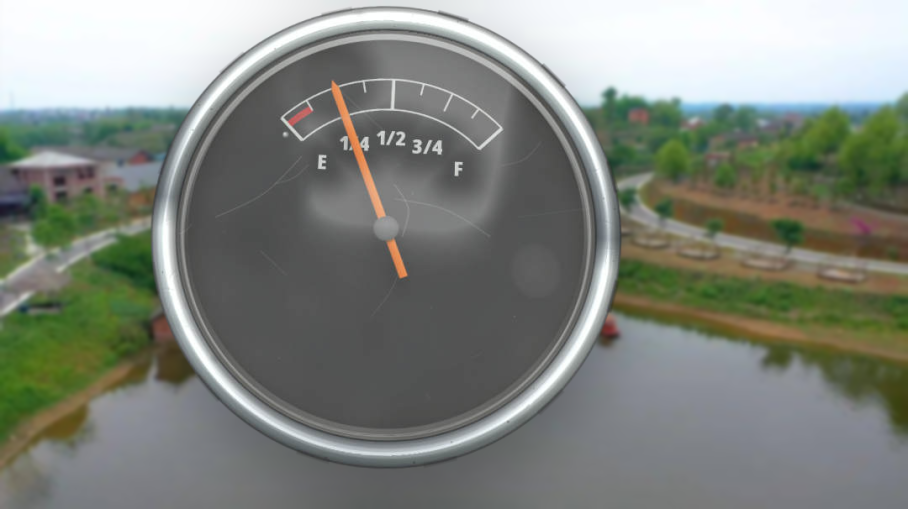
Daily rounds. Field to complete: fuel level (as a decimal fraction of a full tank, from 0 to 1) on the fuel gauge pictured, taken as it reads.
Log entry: 0.25
